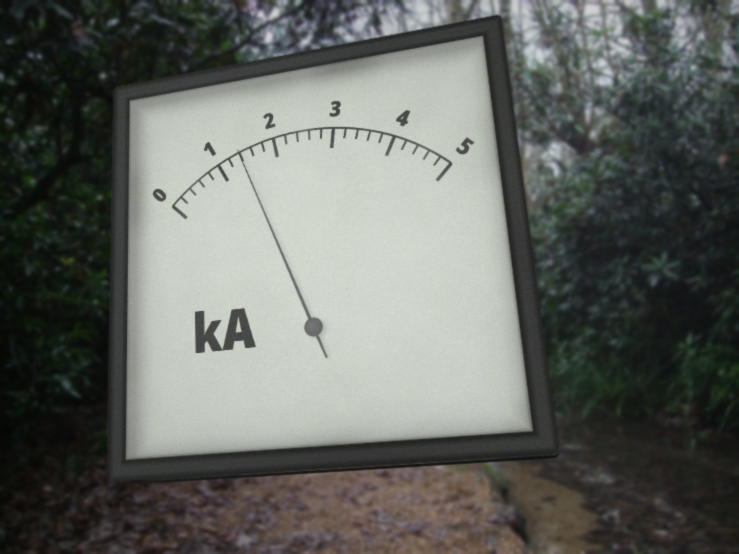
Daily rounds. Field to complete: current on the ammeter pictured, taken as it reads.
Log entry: 1.4 kA
